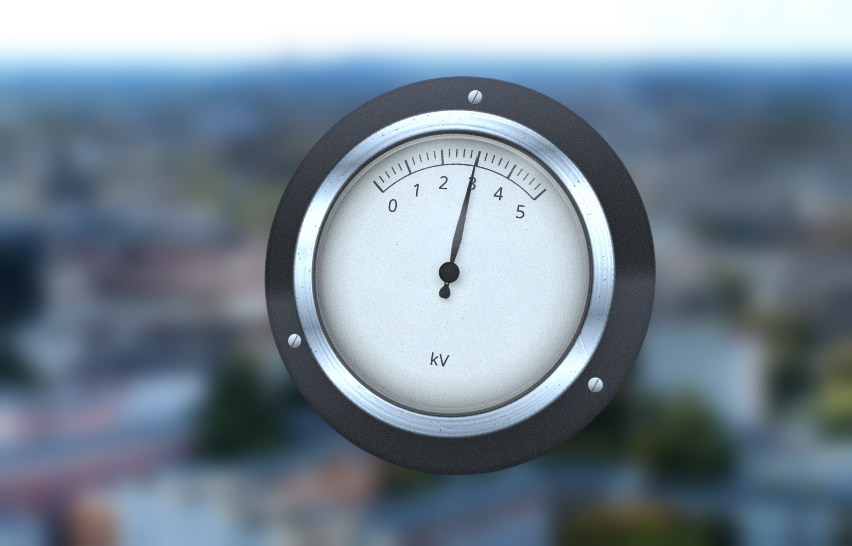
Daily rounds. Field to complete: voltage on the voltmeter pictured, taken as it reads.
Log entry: 3 kV
